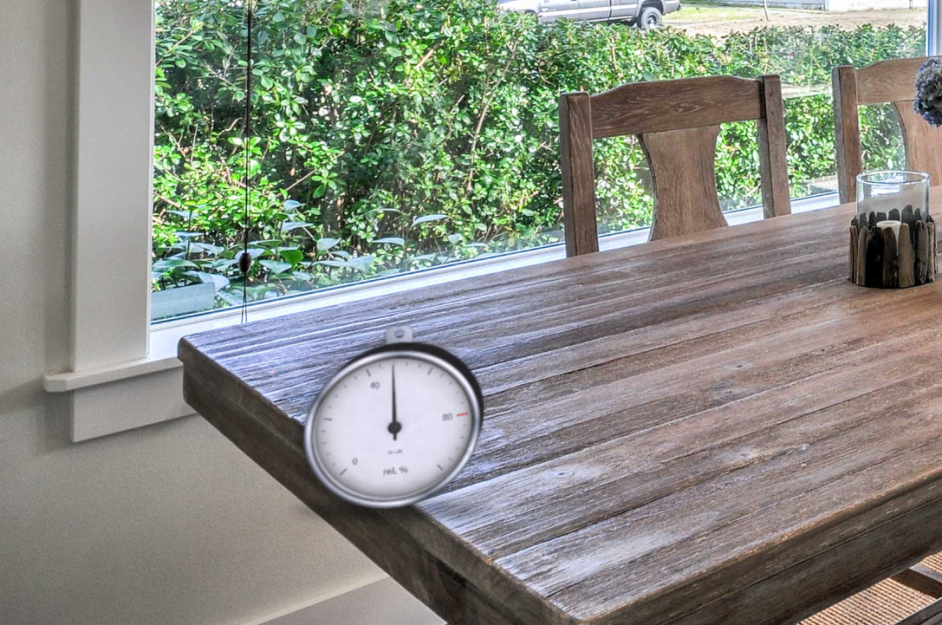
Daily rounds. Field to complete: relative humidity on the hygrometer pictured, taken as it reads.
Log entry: 48 %
